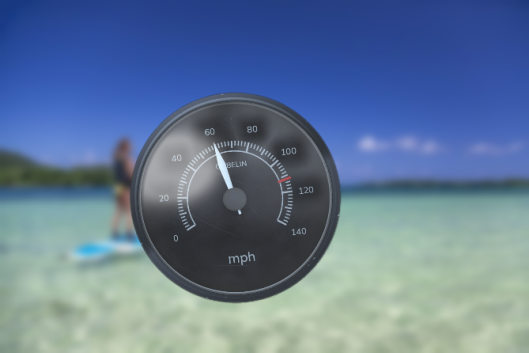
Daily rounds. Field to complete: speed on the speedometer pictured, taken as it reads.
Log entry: 60 mph
